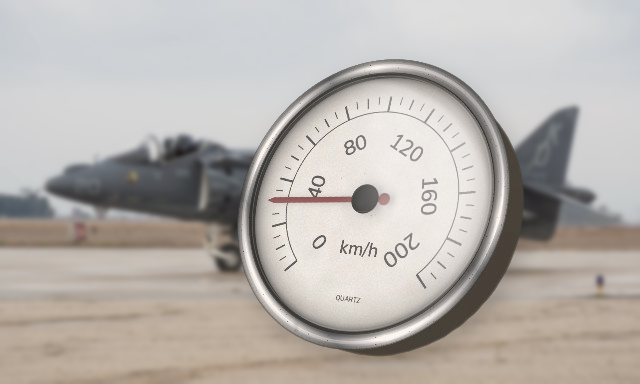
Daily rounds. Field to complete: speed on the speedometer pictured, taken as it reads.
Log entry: 30 km/h
